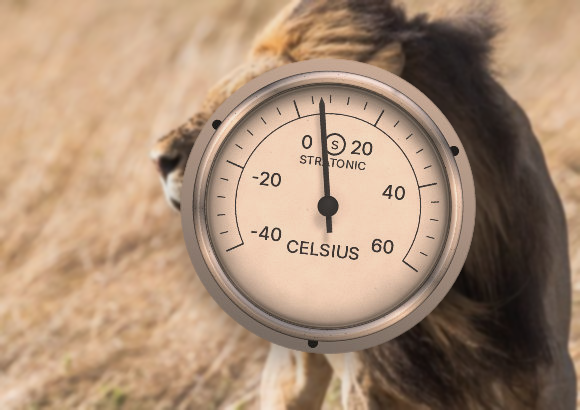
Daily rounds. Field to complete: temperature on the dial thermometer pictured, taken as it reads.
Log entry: 6 °C
